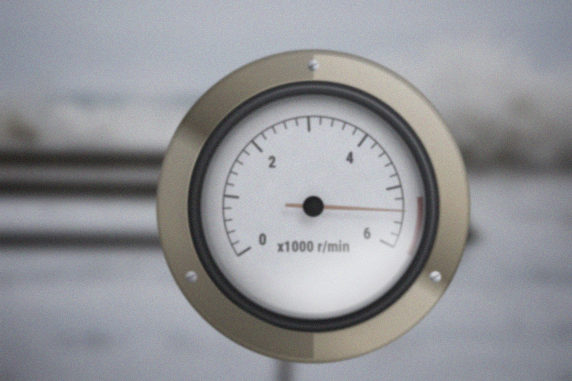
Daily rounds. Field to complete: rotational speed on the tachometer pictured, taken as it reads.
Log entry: 5400 rpm
